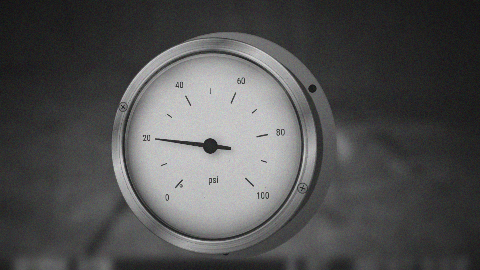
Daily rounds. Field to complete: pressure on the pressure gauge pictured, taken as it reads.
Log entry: 20 psi
